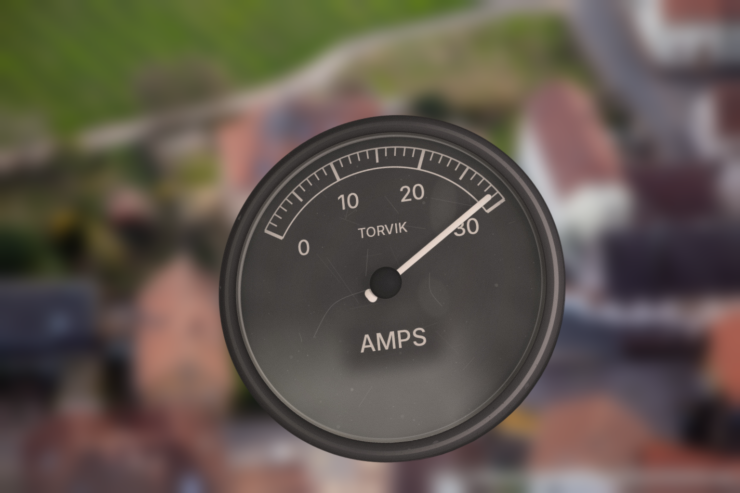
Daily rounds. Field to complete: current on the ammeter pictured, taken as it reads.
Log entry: 29 A
